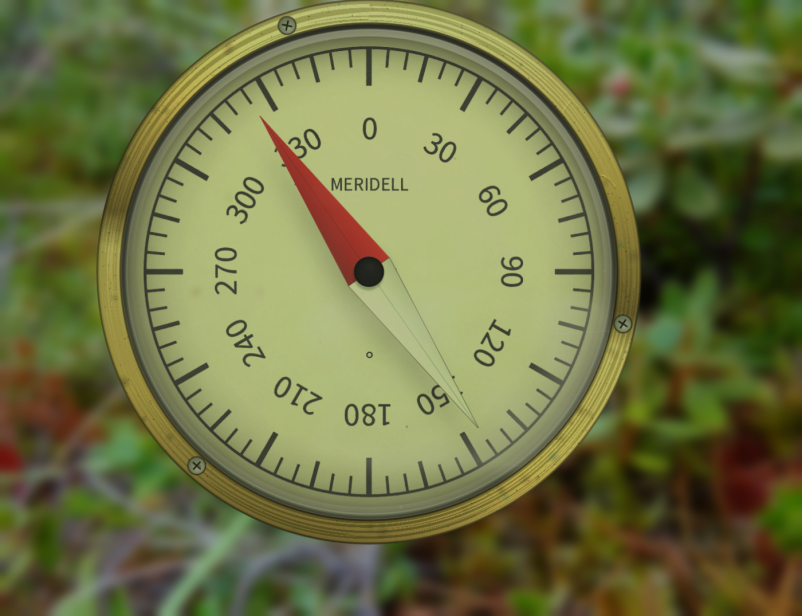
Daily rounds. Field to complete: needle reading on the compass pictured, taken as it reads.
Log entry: 325 °
